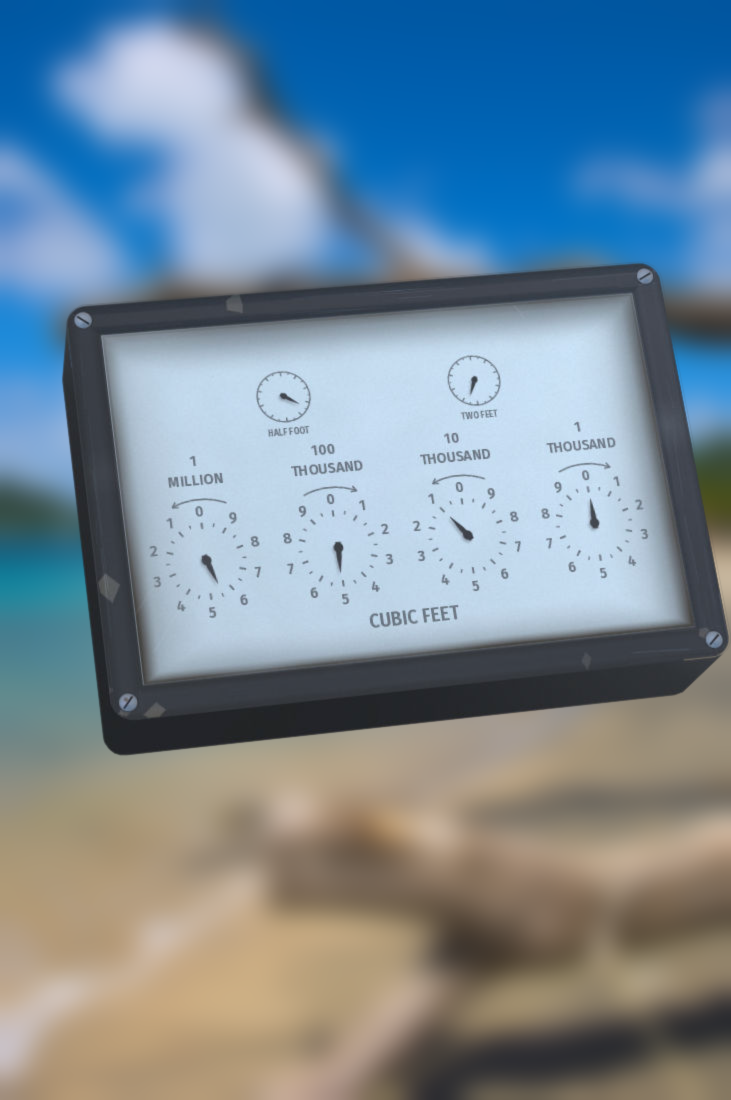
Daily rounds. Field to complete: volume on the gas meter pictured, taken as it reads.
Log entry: 551000 ft³
